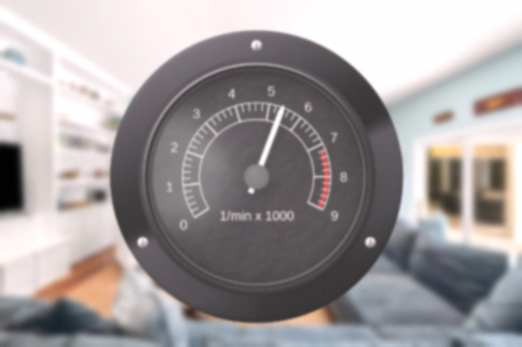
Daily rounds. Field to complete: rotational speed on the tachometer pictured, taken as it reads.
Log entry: 5400 rpm
